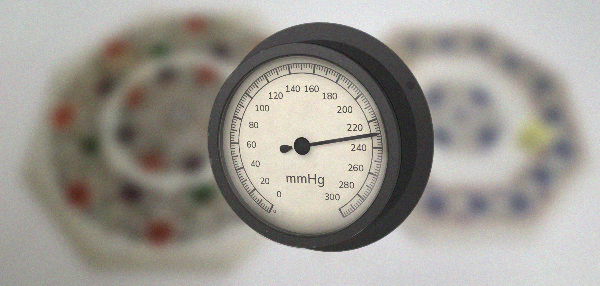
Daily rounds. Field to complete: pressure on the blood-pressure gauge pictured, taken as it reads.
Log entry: 230 mmHg
